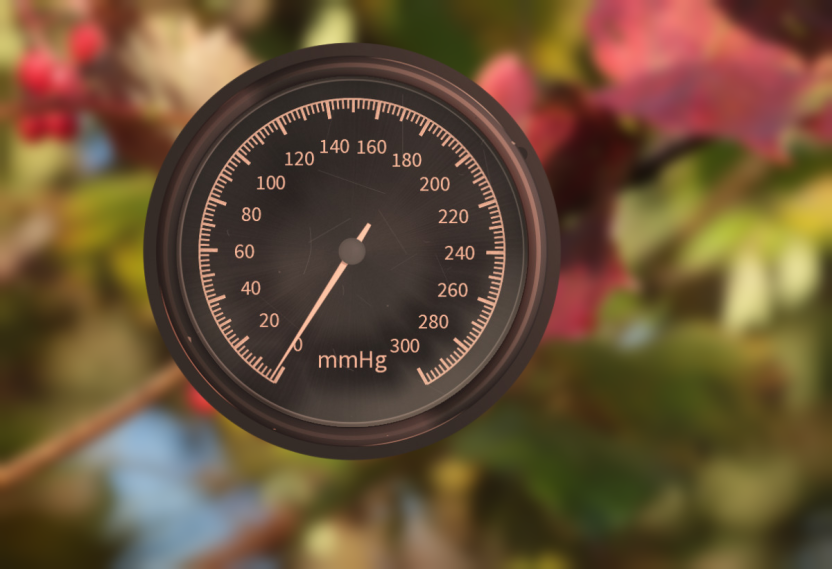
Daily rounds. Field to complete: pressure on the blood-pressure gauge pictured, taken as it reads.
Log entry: 2 mmHg
